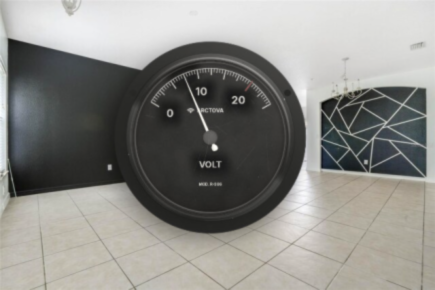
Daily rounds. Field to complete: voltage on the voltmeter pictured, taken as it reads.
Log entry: 7.5 V
